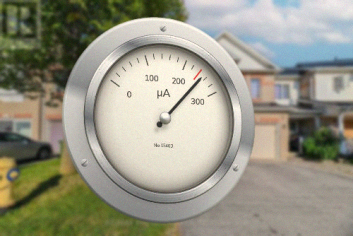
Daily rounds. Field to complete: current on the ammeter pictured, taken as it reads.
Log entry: 250 µA
